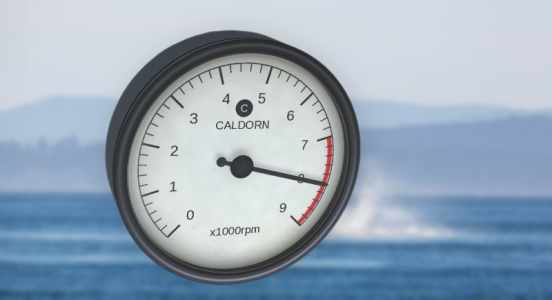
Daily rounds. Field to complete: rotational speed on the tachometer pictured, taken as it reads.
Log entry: 8000 rpm
